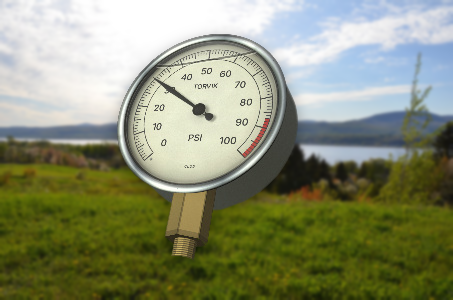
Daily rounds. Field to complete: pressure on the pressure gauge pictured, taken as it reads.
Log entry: 30 psi
